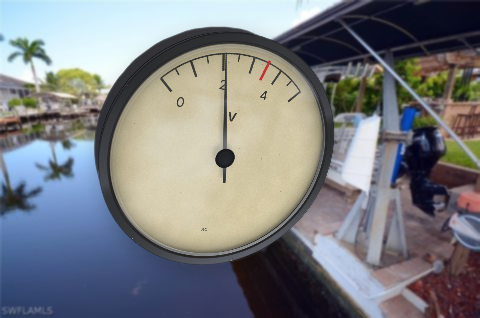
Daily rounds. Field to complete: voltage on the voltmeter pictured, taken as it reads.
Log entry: 2 V
